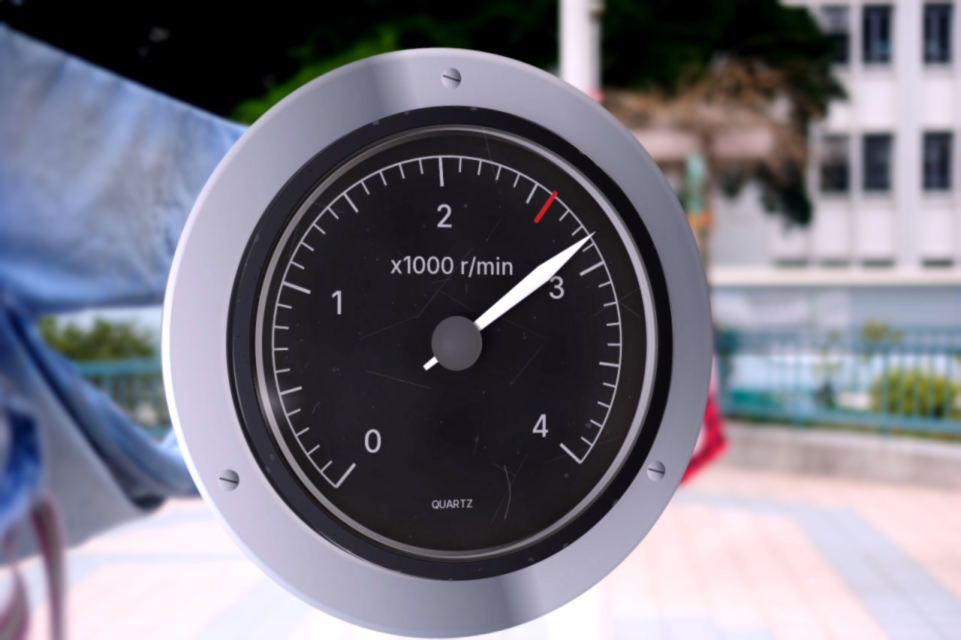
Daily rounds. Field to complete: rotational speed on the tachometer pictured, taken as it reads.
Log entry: 2850 rpm
